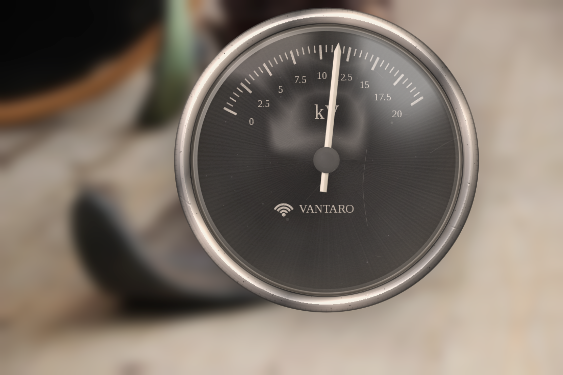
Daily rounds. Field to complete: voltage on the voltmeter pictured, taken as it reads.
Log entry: 11.5 kV
